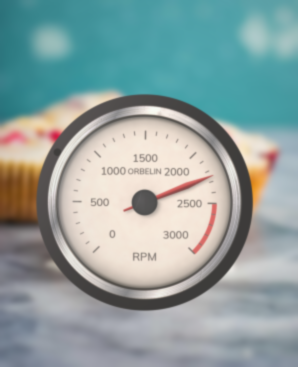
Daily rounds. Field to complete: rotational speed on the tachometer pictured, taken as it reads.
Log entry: 2250 rpm
